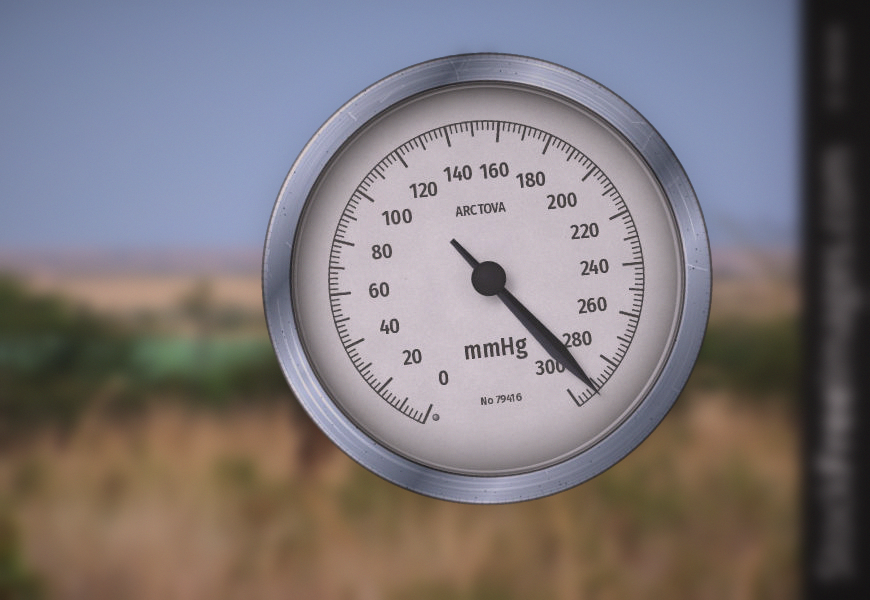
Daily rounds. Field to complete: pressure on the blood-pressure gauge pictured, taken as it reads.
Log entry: 292 mmHg
